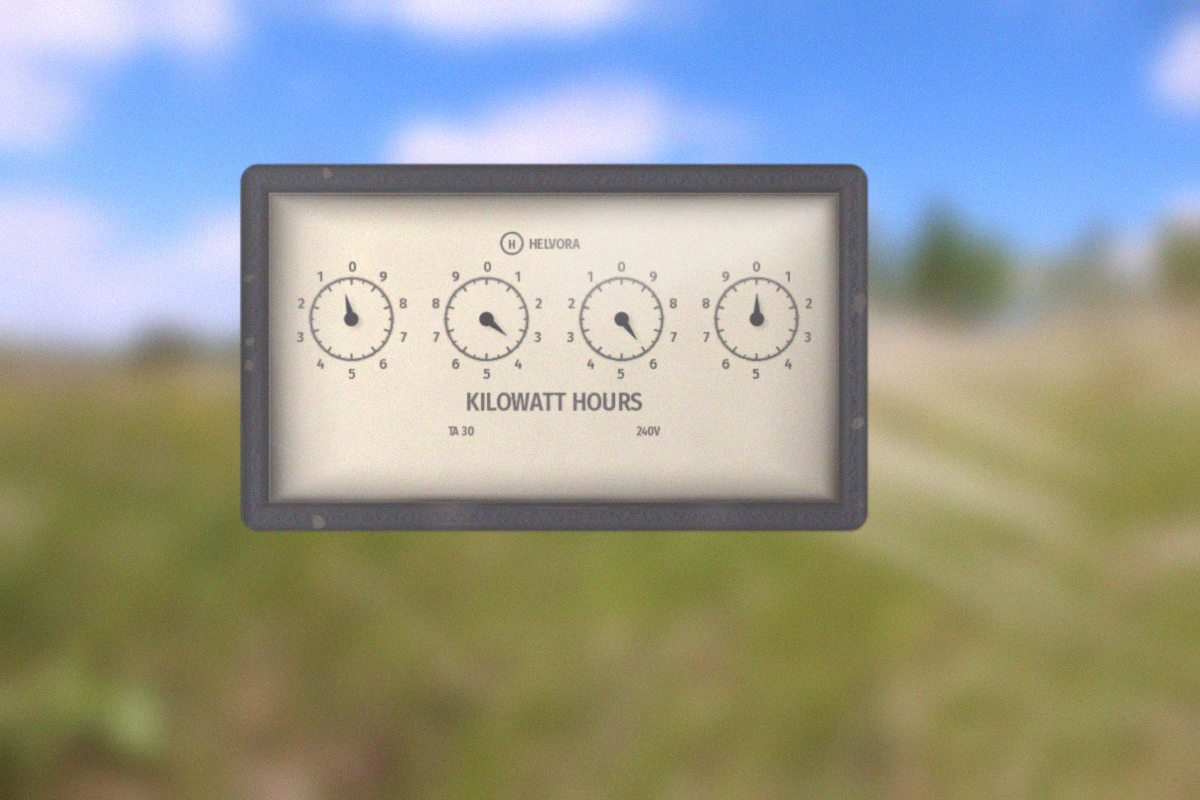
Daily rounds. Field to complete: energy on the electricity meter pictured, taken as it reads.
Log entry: 360 kWh
